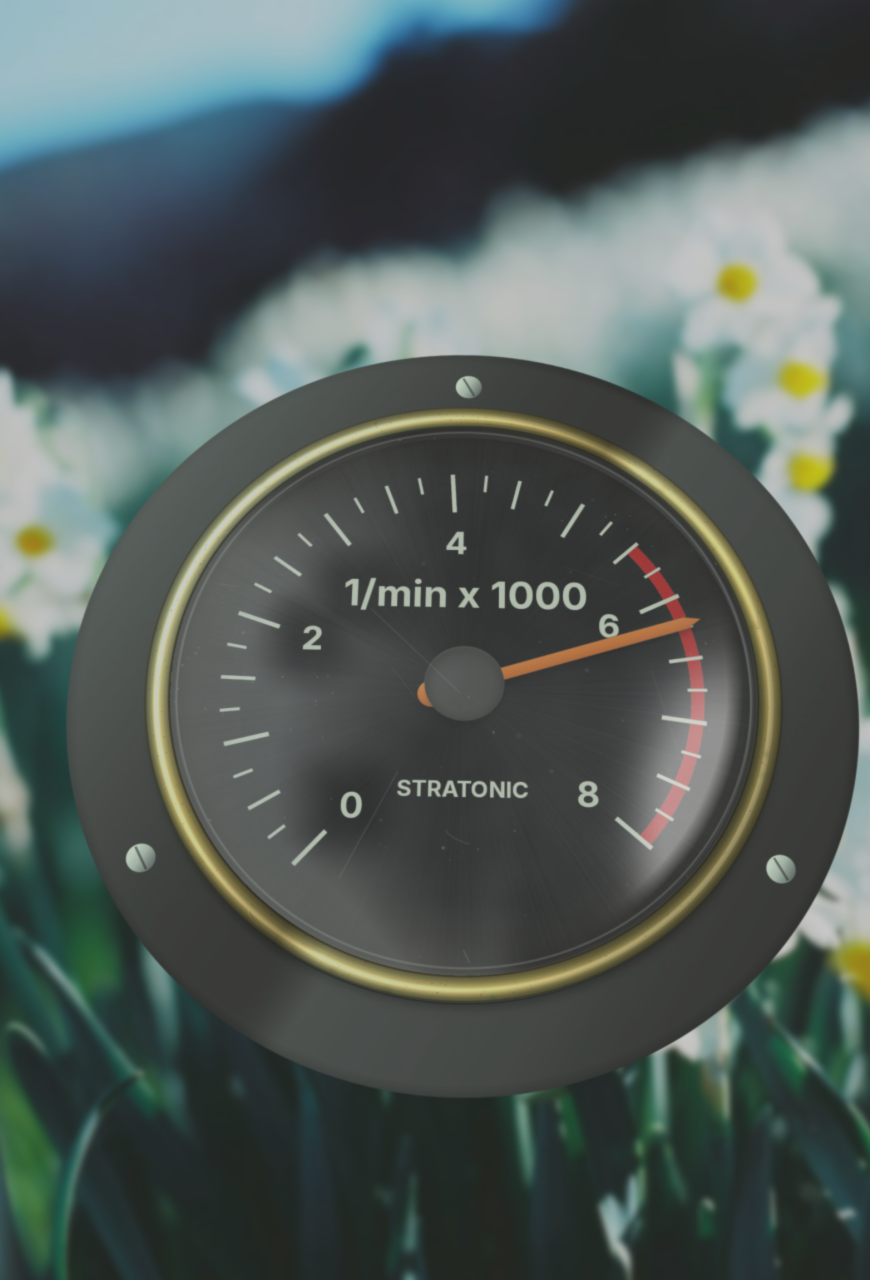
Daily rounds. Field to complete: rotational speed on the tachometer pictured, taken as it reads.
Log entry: 6250 rpm
